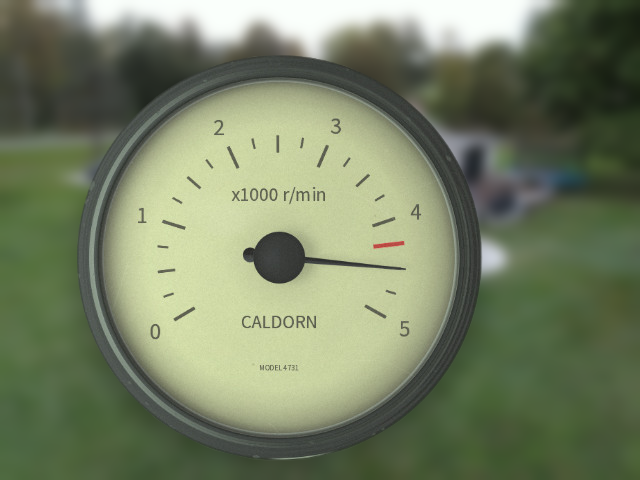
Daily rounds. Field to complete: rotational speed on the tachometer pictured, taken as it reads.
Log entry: 4500 rpm
